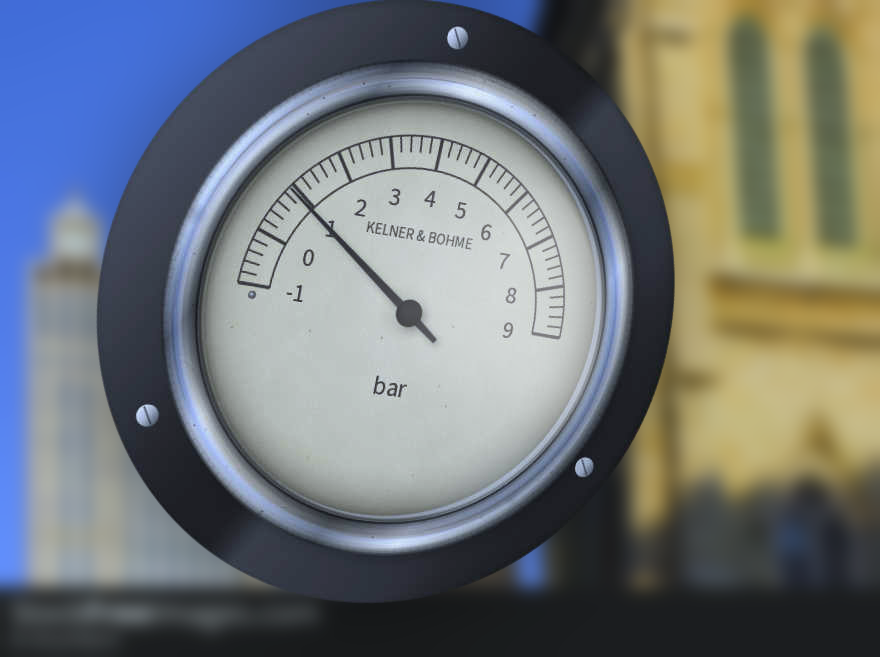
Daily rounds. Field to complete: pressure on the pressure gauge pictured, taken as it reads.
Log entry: 0.9 bar
